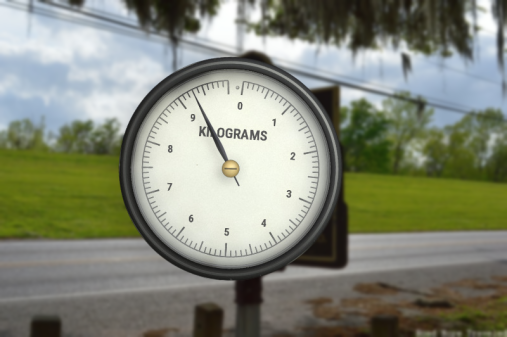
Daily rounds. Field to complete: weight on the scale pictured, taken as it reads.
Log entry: 9.3 kg
